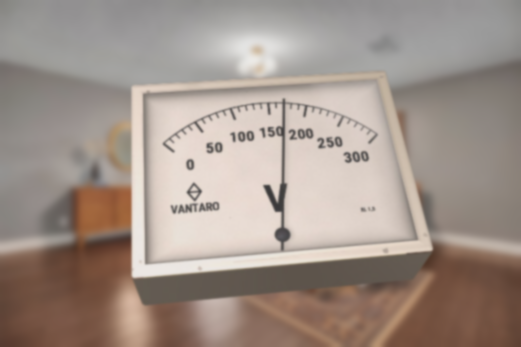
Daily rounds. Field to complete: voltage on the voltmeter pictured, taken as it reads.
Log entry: 170 V
